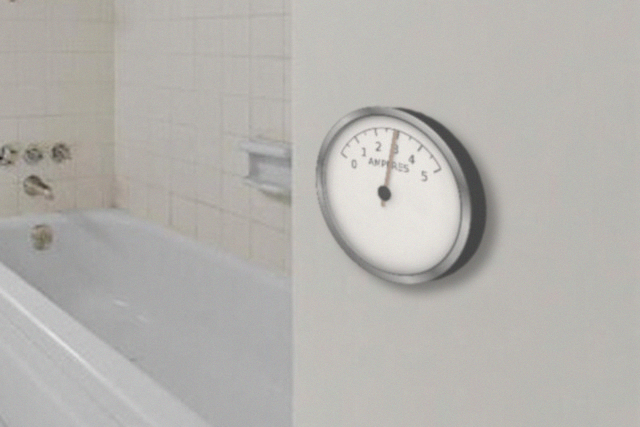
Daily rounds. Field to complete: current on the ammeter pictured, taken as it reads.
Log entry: 3 A
